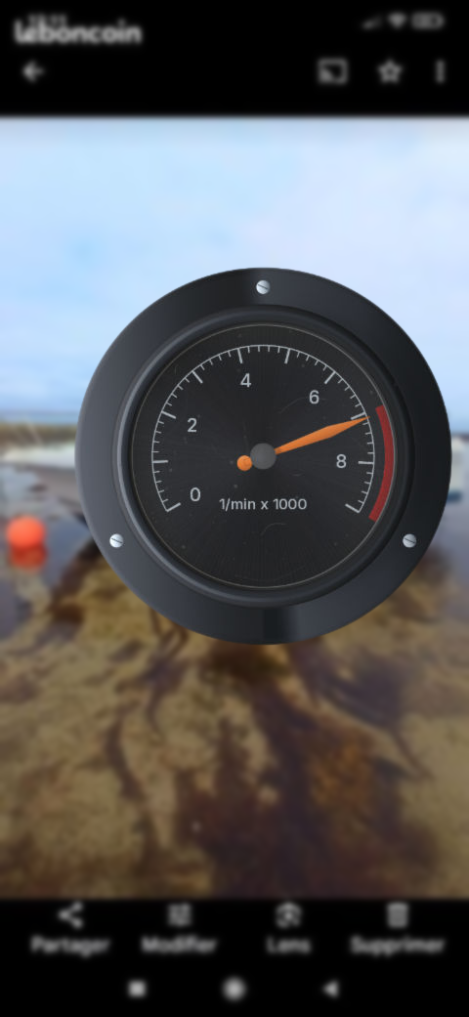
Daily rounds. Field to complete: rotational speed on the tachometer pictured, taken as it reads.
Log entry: 7100 rpm
